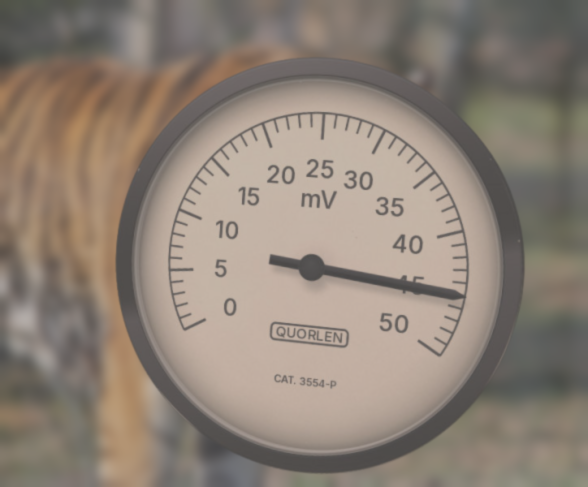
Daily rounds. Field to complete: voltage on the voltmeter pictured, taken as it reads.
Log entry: 45 mV
